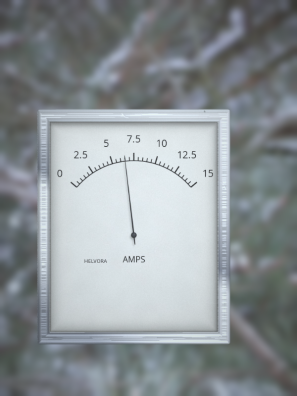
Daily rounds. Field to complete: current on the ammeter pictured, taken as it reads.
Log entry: 6.5 A
